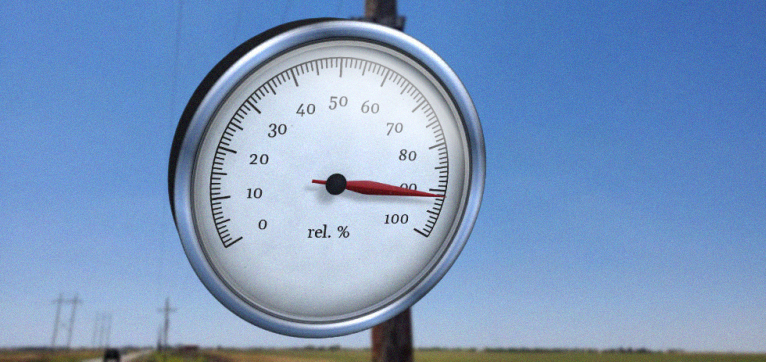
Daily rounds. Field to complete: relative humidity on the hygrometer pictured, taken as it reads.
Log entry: 91 %
